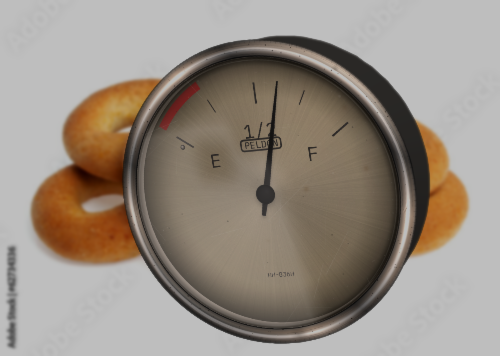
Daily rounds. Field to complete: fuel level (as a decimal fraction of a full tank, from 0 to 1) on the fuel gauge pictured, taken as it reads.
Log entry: 0.625
